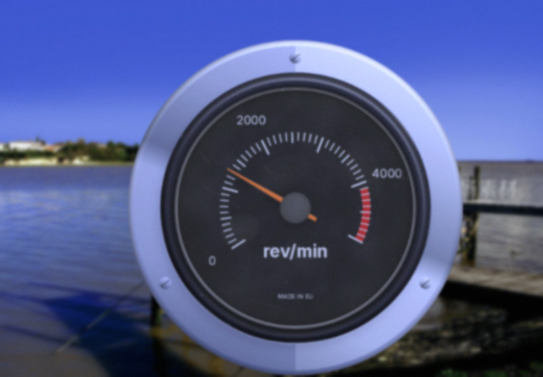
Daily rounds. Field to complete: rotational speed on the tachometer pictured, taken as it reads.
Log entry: 1300 rpm
